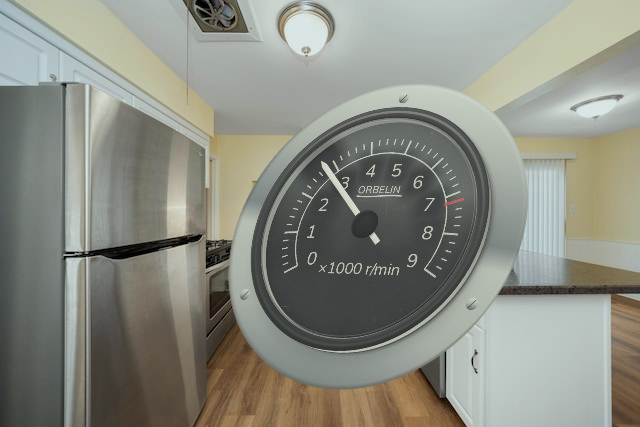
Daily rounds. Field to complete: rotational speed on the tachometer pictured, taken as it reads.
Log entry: 2800 rpm
